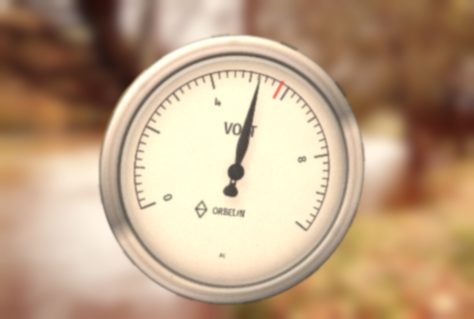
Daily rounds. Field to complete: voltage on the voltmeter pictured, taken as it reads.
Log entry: 5.2 V
